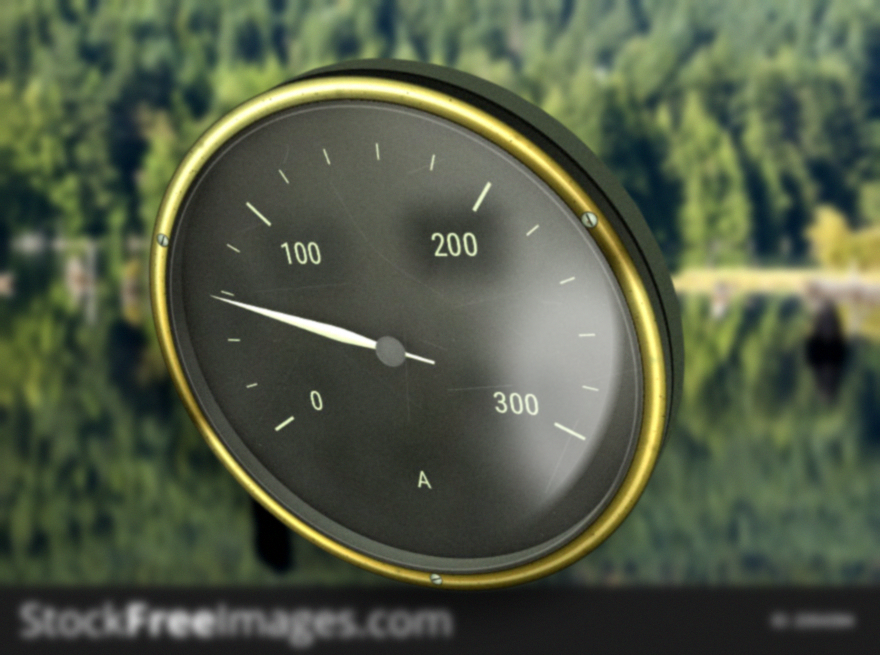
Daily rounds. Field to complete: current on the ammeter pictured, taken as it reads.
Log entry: 60 A
